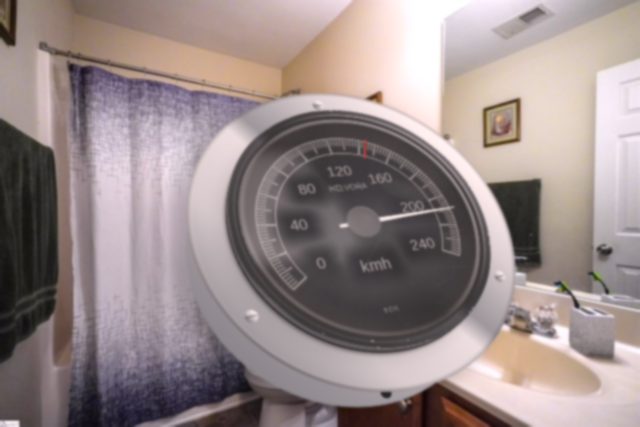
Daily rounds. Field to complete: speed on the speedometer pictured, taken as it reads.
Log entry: 210 km/h
